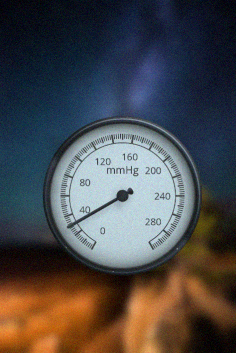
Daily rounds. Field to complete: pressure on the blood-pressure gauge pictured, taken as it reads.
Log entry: 30 mmHg
